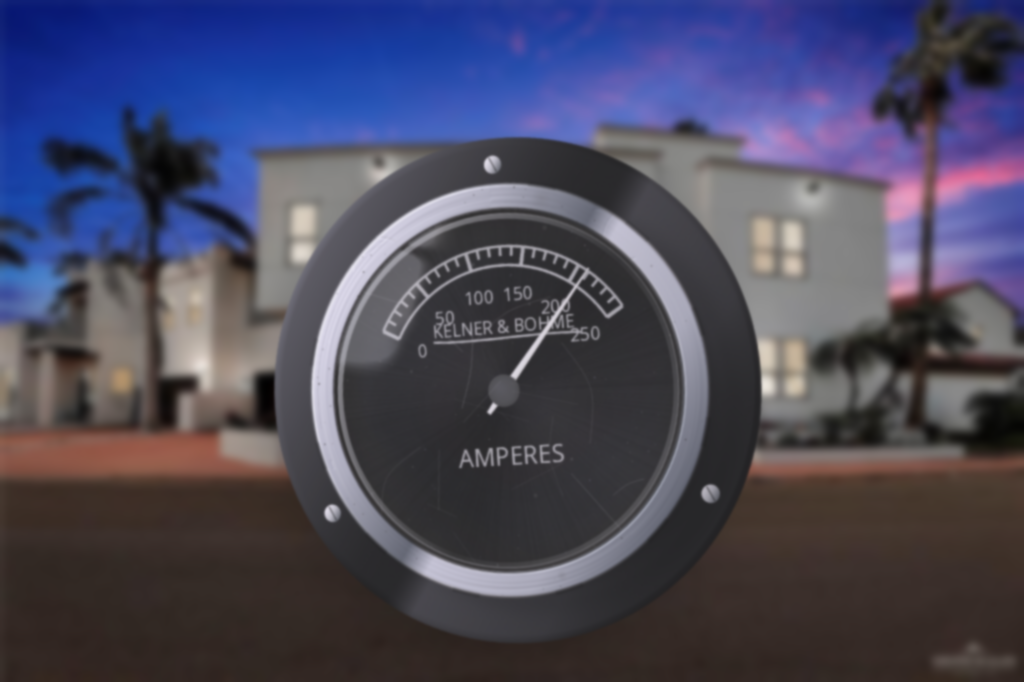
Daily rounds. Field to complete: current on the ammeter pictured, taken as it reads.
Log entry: 210 A
